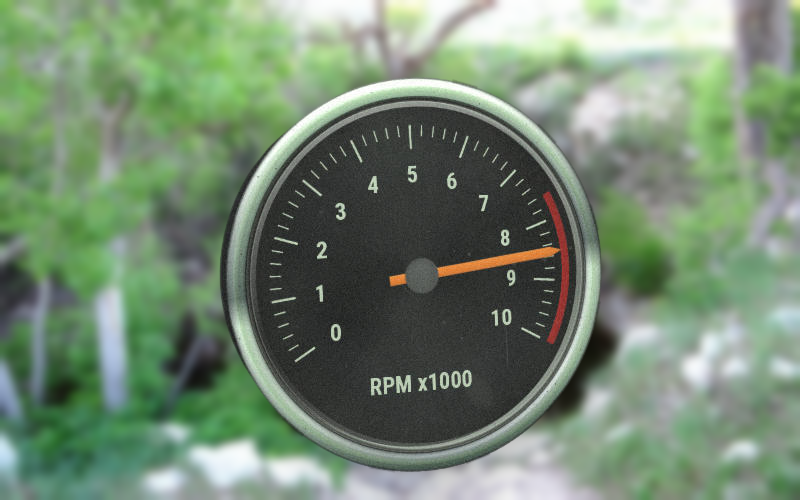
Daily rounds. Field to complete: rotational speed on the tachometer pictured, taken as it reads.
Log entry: 8500 rpm
